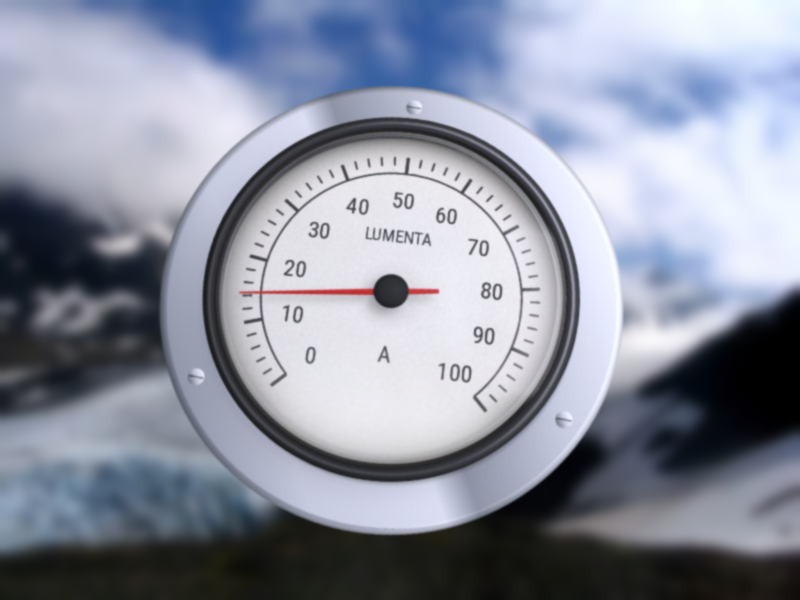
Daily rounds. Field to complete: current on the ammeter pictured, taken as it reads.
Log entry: 14 A
